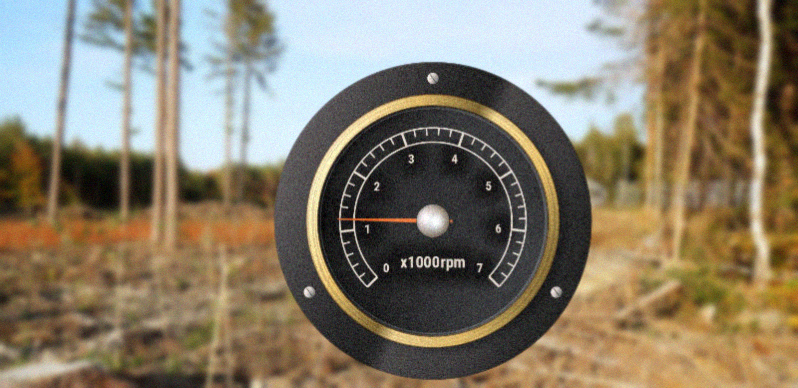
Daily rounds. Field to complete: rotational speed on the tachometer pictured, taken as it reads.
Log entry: 1200 rpm
